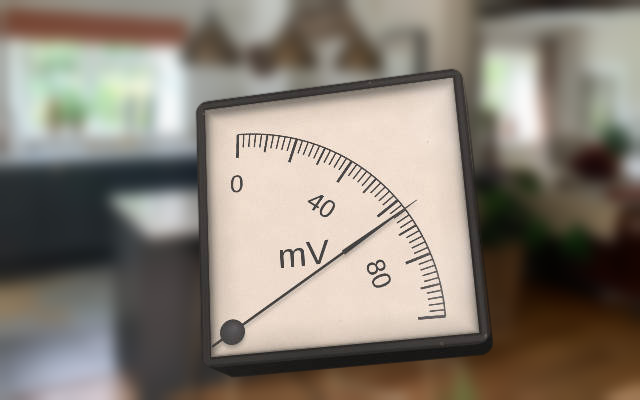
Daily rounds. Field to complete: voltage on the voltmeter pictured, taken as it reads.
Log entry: 64 mV
